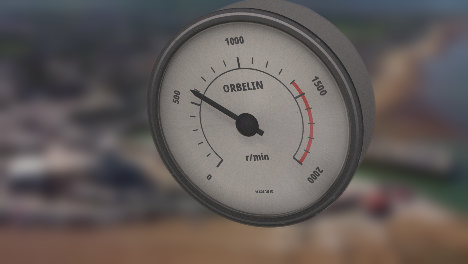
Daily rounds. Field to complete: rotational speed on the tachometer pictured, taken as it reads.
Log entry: 600 rpm
